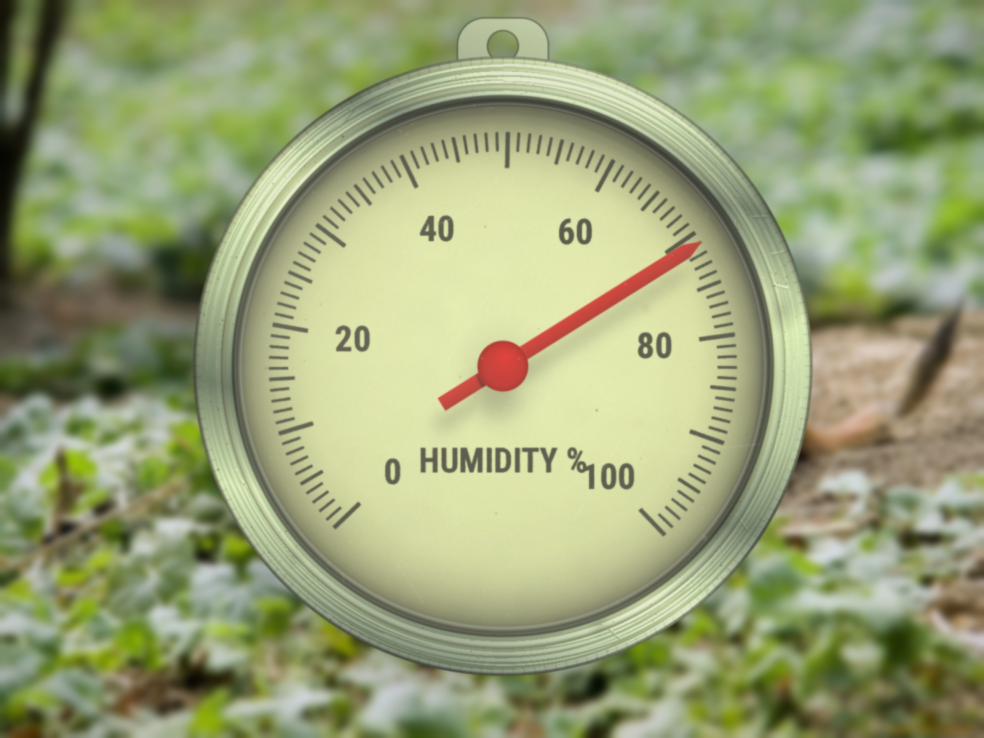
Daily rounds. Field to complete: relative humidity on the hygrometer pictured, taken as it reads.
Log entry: 71 %
